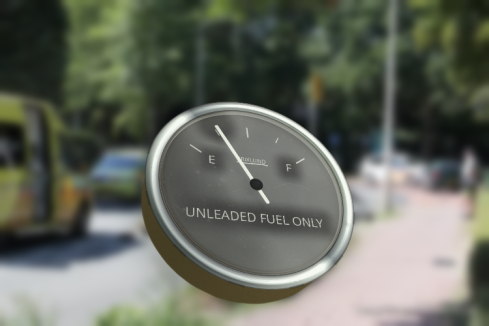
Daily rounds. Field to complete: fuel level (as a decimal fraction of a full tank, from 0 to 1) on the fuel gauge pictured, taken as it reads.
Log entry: 0.25
